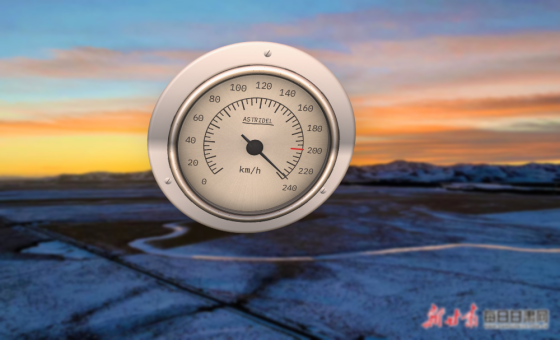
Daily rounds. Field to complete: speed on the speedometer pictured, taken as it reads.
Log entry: 235 km/h
